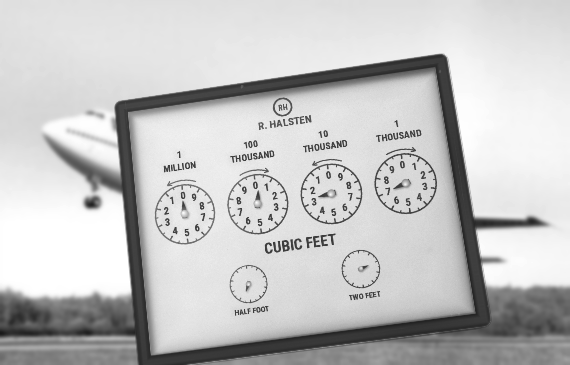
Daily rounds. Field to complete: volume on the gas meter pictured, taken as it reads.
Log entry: 2700 ft³
